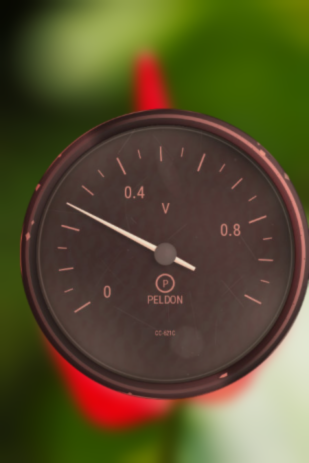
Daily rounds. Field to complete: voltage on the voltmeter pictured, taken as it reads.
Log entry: 0.25 V
